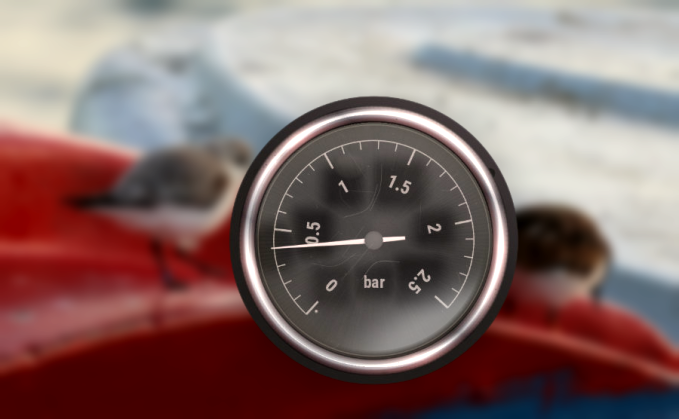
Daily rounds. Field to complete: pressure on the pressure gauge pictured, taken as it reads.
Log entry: 0.4 bar
